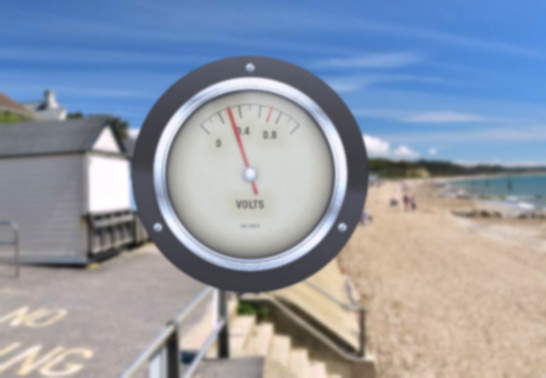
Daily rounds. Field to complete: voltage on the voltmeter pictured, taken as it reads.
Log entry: 0.3 V
